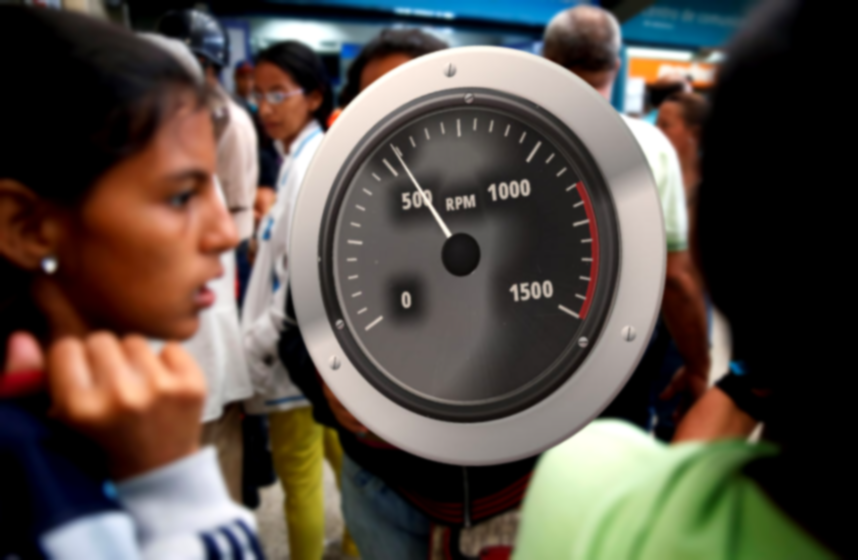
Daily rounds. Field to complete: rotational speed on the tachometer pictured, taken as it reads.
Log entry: 550 rpm
